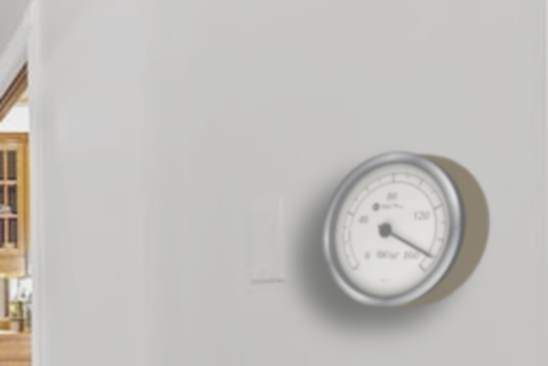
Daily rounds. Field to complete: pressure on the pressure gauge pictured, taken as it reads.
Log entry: 150 psi
